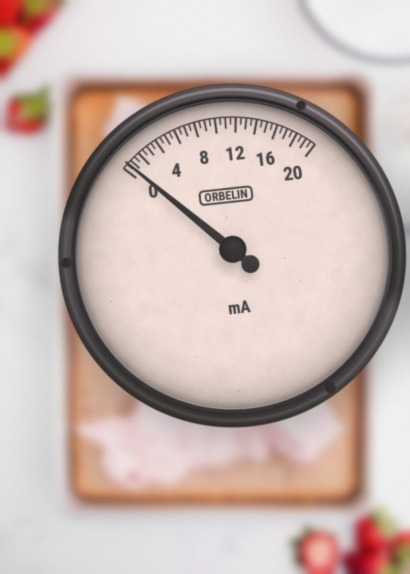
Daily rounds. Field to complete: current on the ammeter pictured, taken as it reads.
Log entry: 0.5 mA
